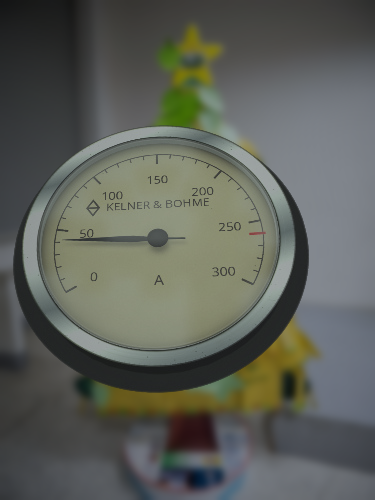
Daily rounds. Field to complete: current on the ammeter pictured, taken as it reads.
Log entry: 40 A
